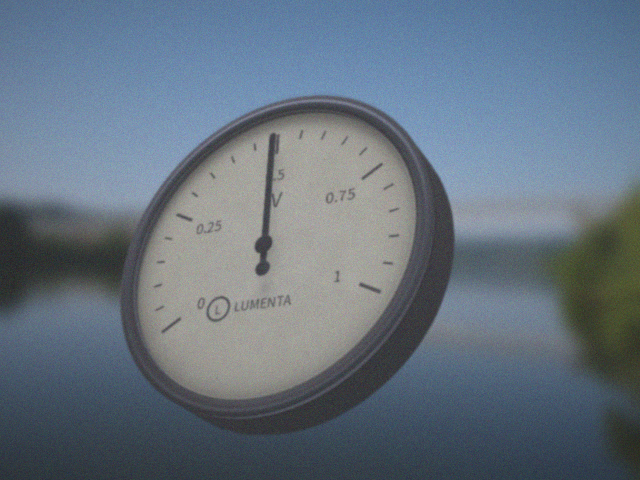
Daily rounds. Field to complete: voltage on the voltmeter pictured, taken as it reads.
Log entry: 0.5 V
